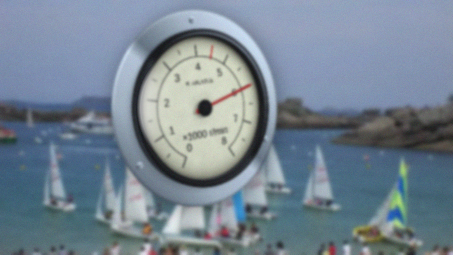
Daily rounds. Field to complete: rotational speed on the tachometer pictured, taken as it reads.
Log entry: 6000 rpm
